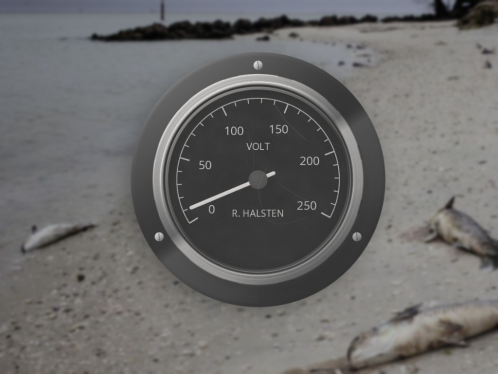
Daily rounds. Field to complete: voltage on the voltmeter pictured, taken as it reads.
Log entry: 10 V
